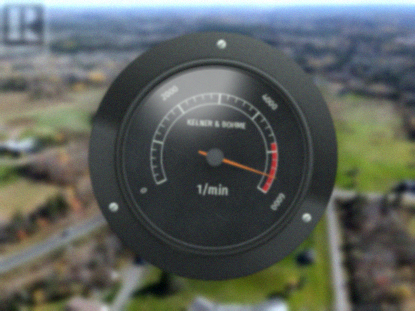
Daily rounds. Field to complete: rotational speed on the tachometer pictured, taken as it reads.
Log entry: 5600 rpm
